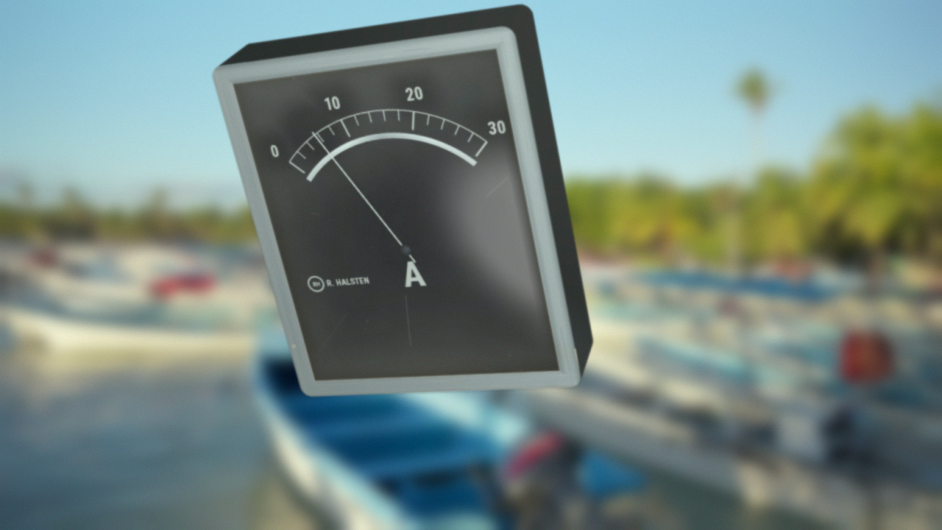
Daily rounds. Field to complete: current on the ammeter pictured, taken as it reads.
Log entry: 6 A
